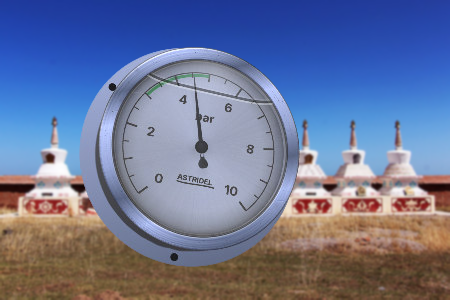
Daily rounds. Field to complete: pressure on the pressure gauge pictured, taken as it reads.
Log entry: 4.5 bar
